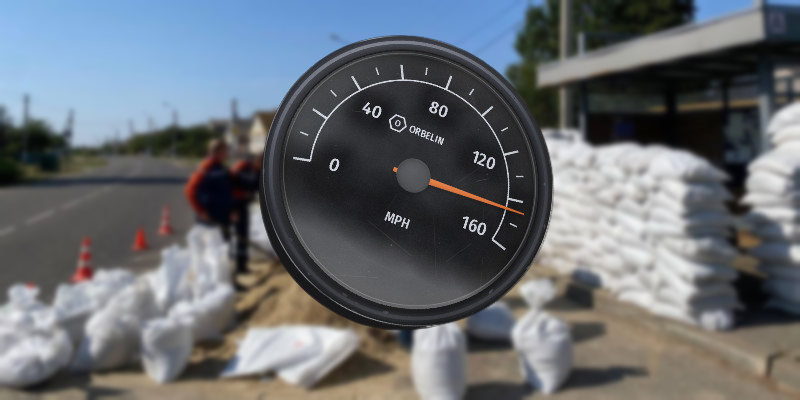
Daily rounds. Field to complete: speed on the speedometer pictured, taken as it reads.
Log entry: 145 mph
